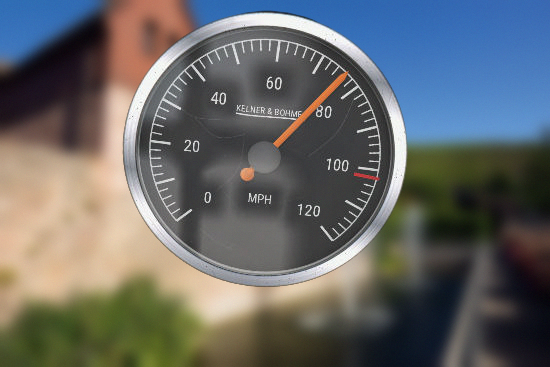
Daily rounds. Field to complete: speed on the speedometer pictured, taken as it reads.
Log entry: 76 mph
